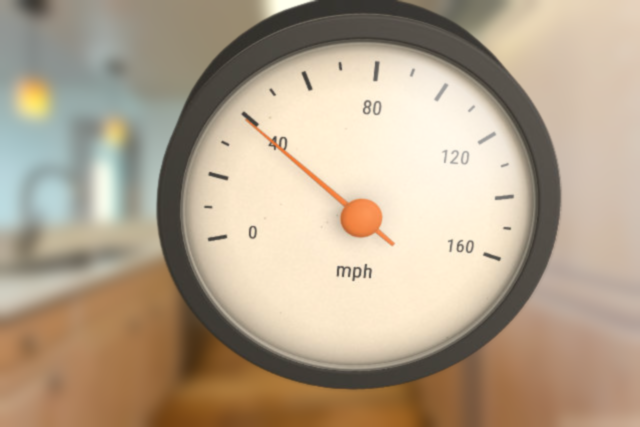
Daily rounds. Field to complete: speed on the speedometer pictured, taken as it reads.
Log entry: 40 mph
